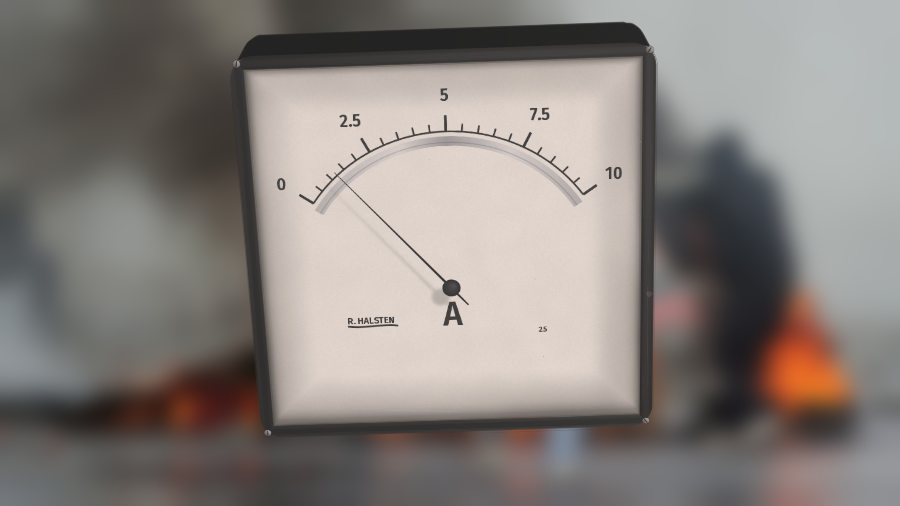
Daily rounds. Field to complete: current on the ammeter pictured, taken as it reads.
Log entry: 1.25 A
